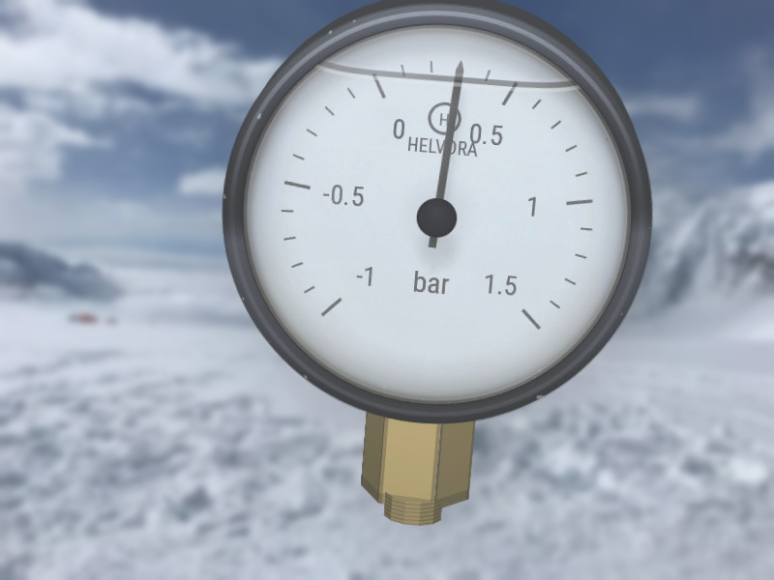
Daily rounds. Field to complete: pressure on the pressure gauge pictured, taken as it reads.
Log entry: 0.3 bar
